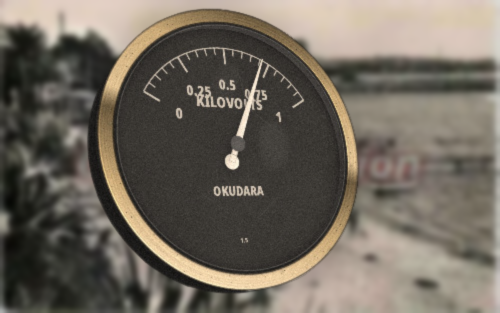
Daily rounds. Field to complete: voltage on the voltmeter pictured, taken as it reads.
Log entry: 0.7 kV
